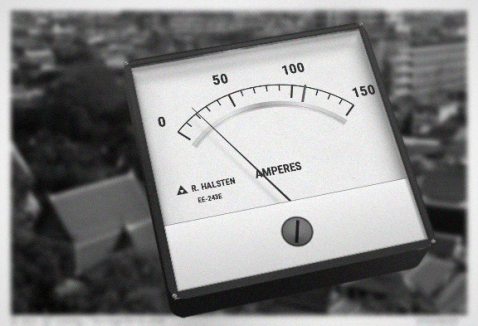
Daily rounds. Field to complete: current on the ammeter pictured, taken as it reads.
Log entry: 20 A
